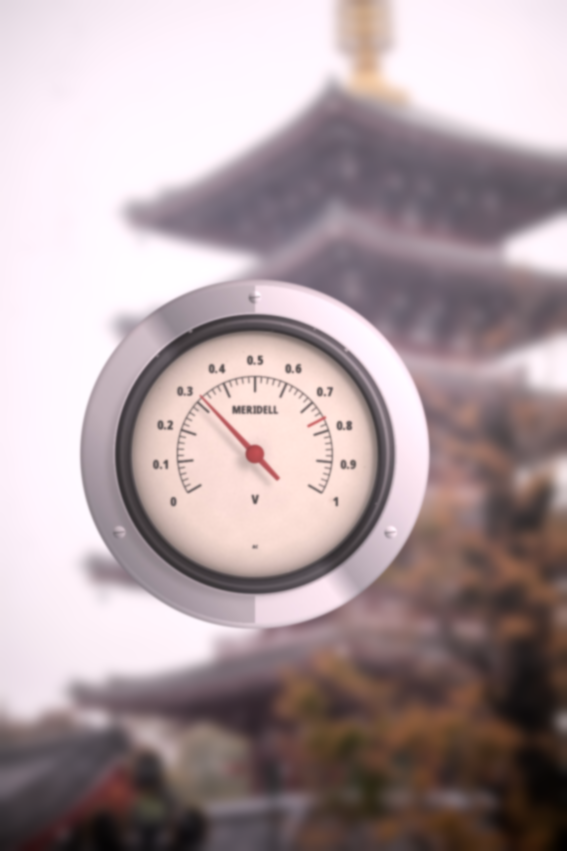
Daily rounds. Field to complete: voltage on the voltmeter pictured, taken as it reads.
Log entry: 0.32 V
